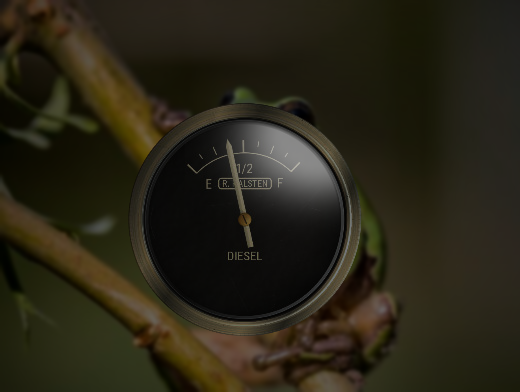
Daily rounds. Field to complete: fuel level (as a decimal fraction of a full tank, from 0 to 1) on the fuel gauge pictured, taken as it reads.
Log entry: 0.375
